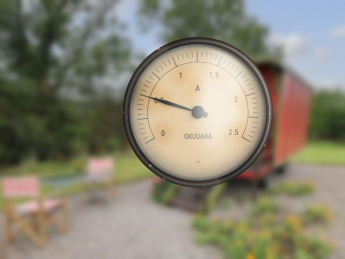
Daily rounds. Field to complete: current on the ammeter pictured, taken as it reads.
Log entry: 0.5 A
